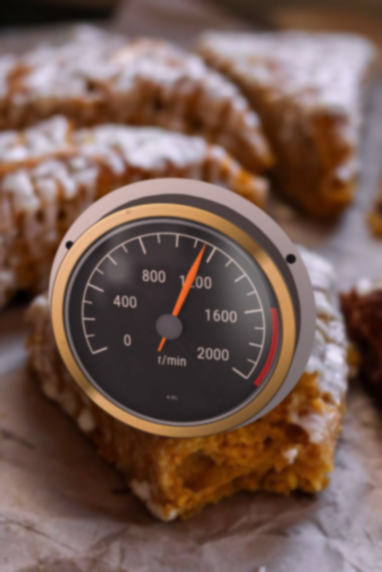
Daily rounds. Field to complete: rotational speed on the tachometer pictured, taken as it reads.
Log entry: 1150 rpm
